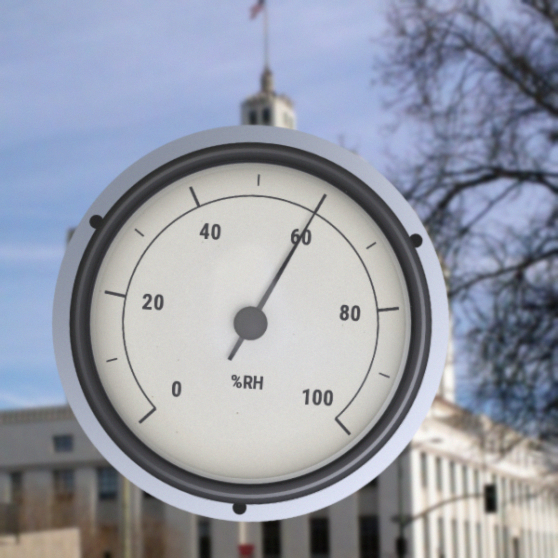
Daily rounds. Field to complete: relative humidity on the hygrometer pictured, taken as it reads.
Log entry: 60 %
